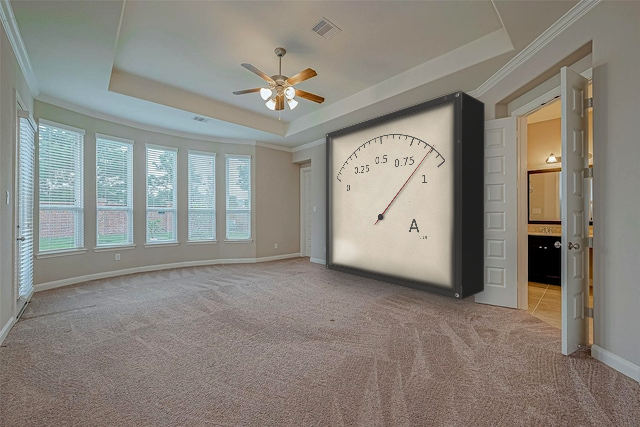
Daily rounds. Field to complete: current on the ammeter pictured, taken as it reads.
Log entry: 0.9 A
